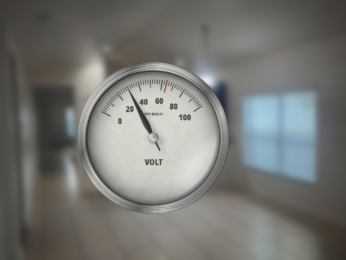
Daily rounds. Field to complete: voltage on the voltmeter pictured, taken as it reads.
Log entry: 30 V
